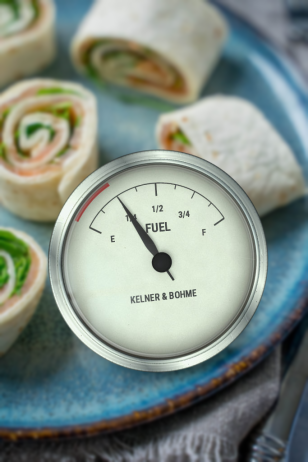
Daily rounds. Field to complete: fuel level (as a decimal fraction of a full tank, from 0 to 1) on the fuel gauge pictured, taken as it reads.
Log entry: 0.25
